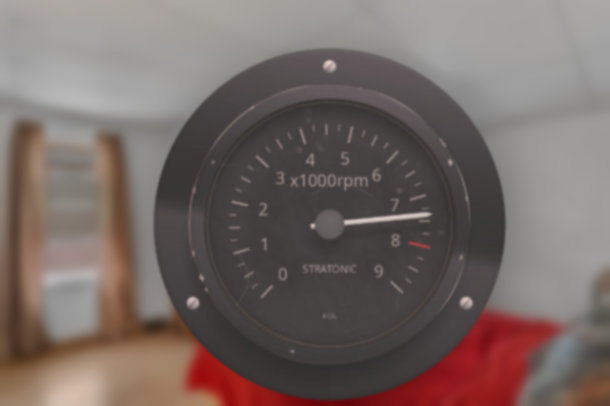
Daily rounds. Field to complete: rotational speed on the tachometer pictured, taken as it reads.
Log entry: 7375 rpm
